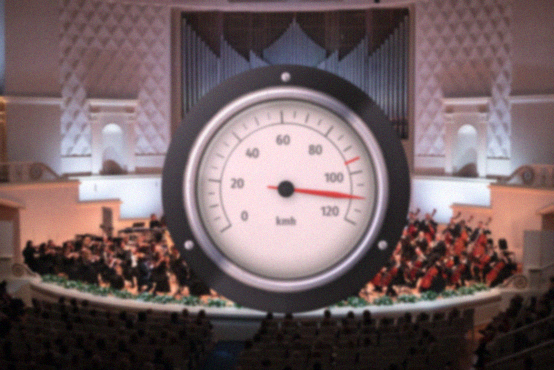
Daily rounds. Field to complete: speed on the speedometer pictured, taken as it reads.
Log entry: 110 km/h
